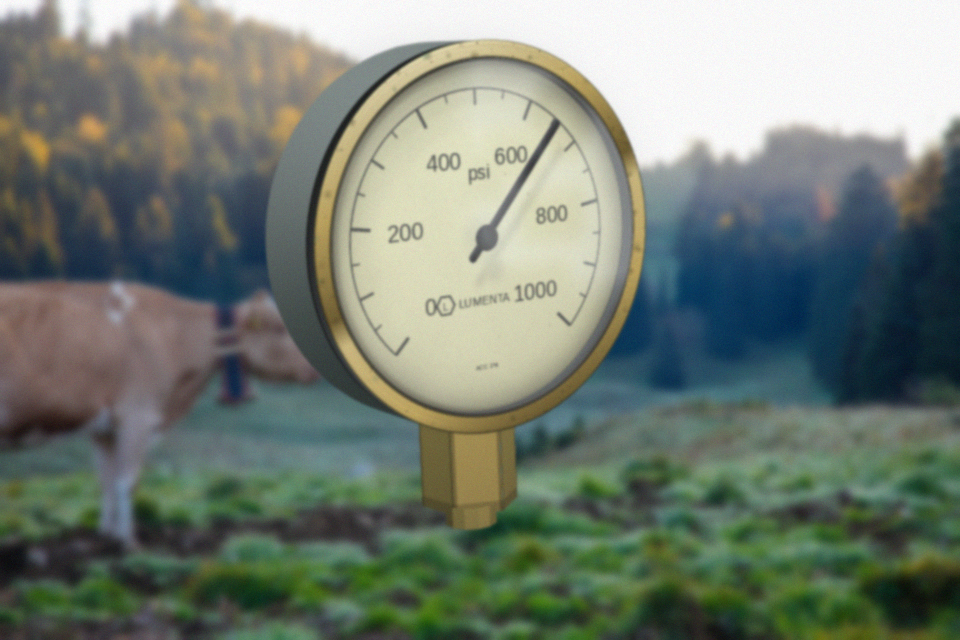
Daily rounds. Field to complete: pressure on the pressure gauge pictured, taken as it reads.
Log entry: 650 psi
